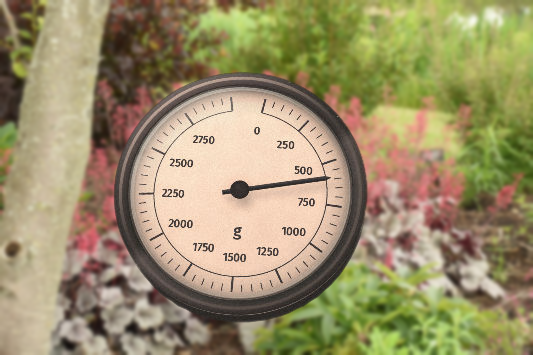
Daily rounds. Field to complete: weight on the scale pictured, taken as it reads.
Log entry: 600 g
